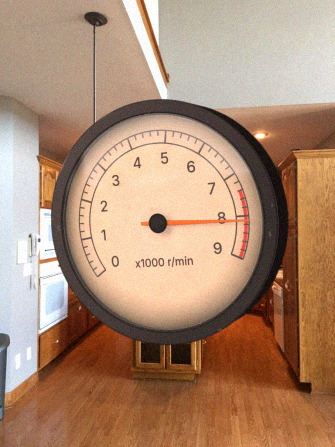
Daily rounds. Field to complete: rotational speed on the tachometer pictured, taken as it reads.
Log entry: 8100 rpm
